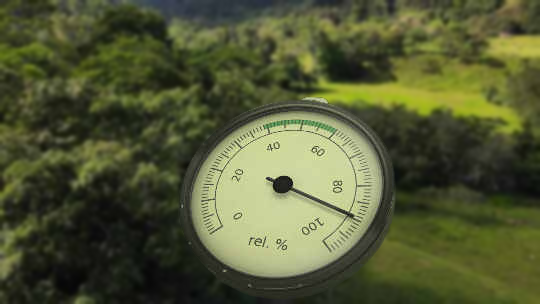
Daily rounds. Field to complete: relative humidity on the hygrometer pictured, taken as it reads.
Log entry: 90 %
